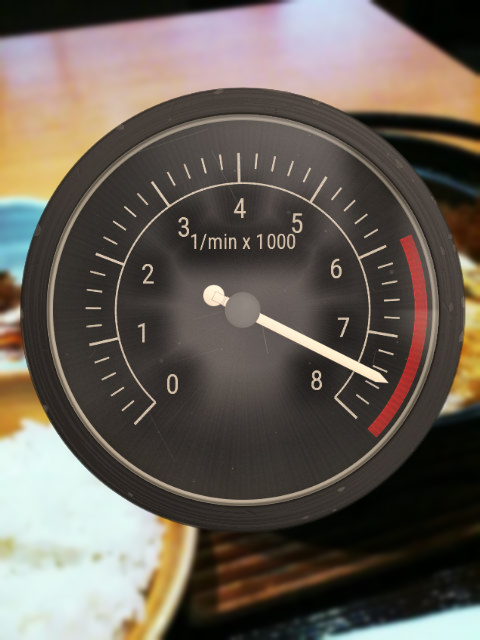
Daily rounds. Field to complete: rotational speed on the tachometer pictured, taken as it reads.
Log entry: 7500 rpm
